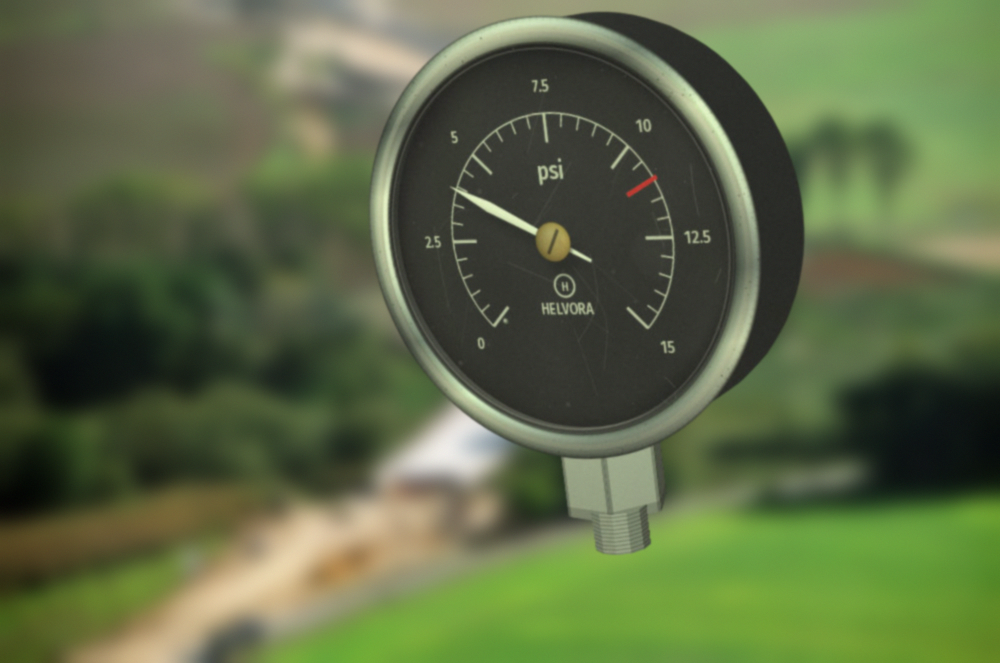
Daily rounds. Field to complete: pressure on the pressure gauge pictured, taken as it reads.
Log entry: 4 psi
